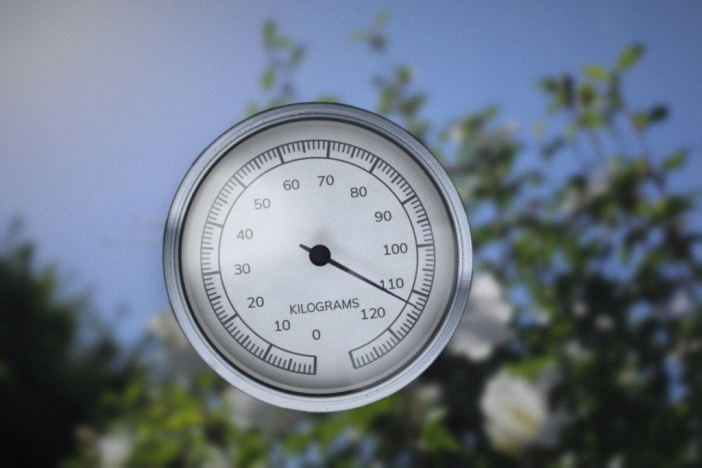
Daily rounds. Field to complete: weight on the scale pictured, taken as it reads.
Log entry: 113 kg
